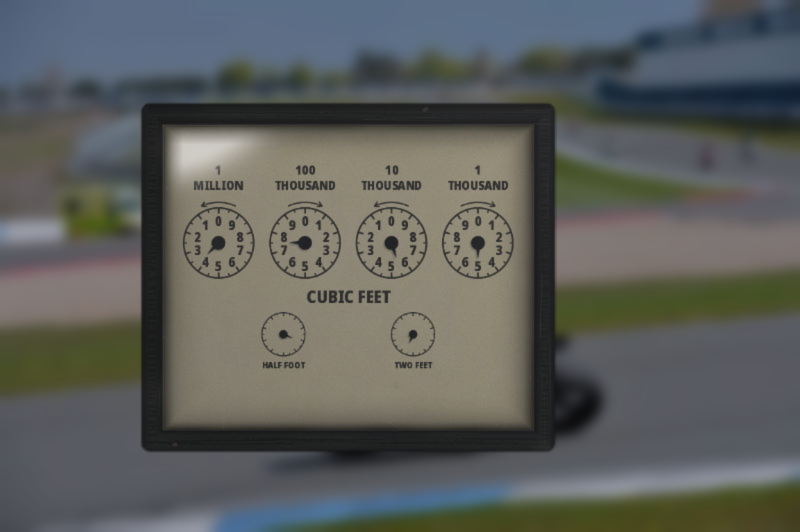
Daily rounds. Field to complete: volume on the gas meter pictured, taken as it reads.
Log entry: 375500 ft³
